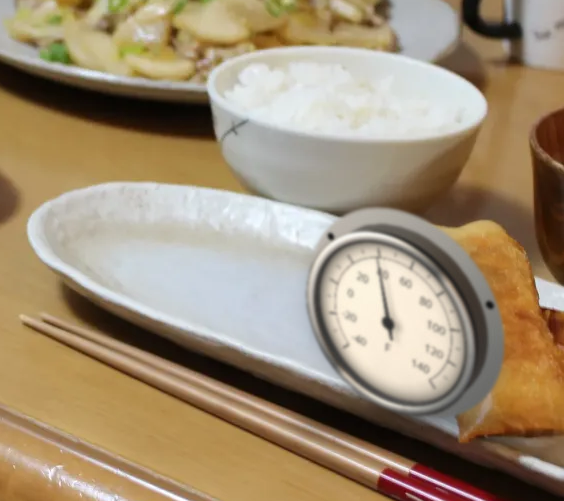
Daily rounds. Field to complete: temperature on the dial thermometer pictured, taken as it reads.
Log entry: 40 °F
